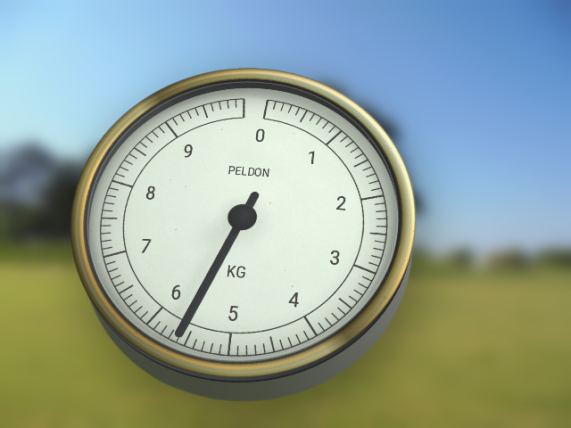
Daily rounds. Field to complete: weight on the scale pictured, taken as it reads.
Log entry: 5.6 kg
